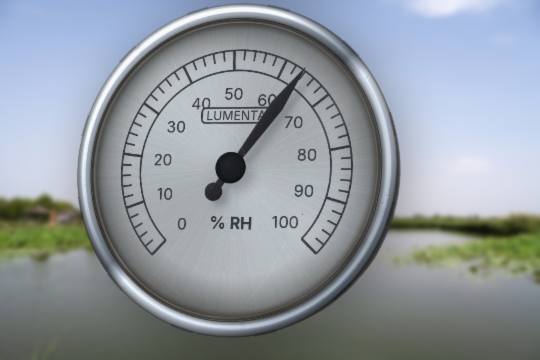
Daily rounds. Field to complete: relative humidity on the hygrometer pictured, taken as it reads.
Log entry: 64 %
